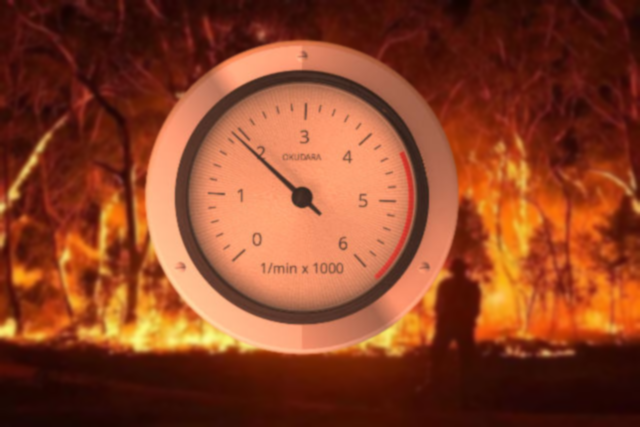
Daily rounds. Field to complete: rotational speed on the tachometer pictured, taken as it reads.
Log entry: 1900 rpm
